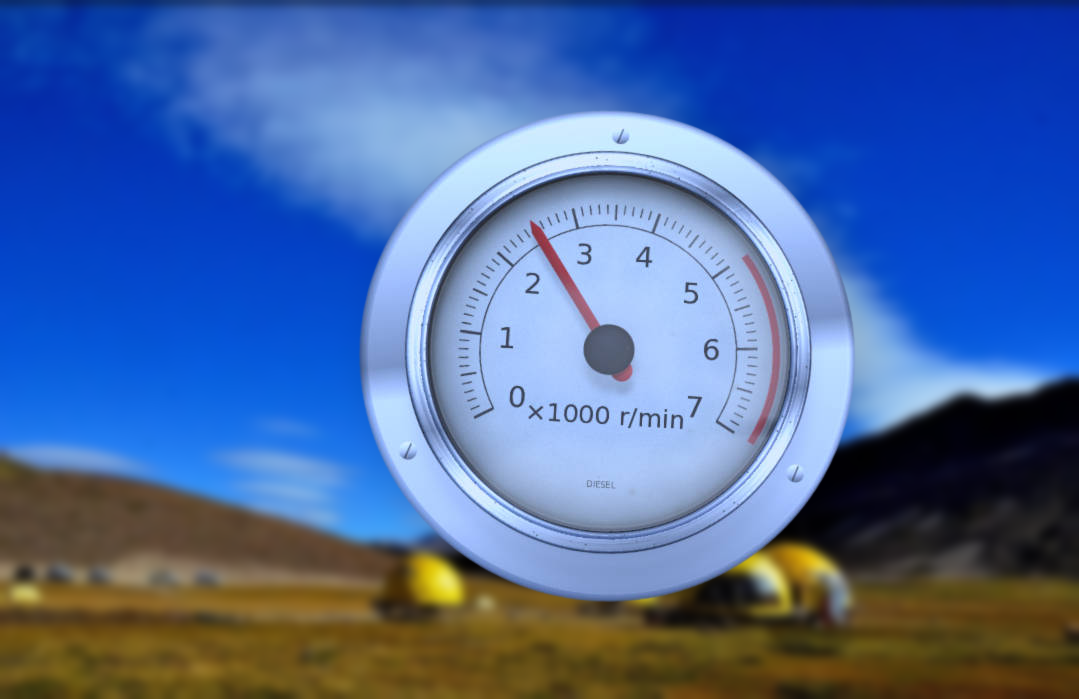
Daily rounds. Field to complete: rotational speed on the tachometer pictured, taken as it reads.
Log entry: 2500 rpm
